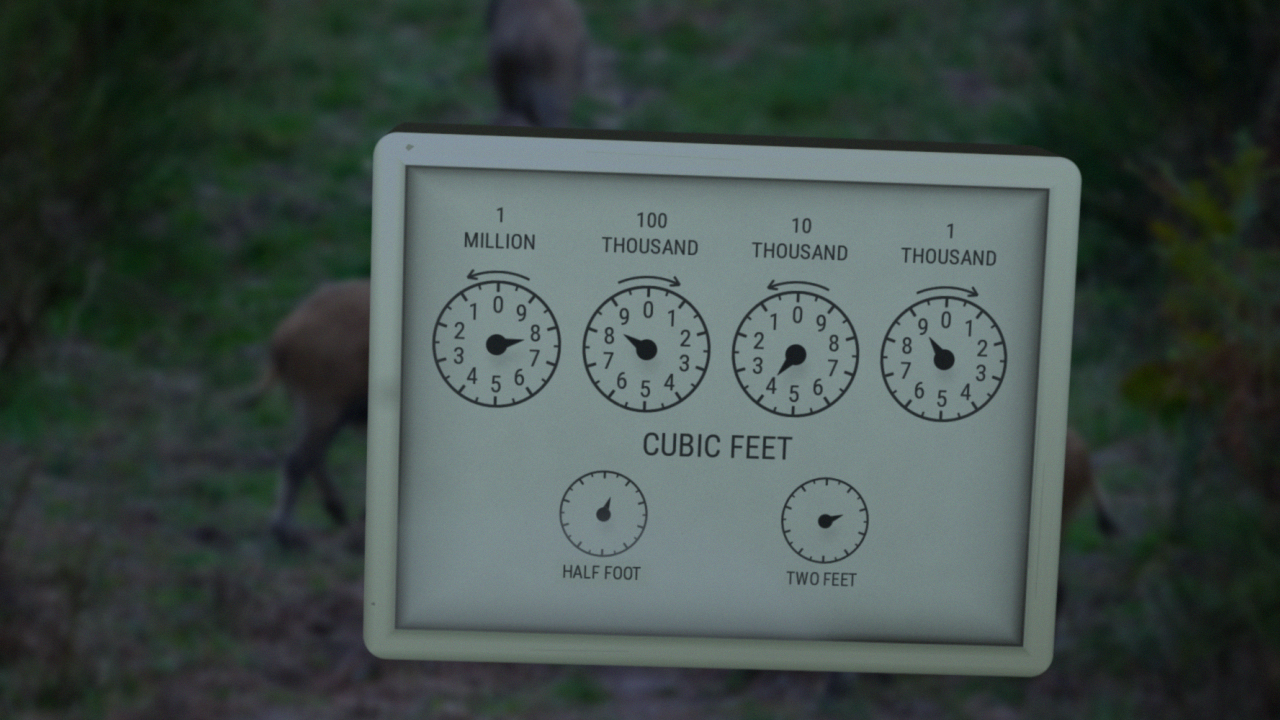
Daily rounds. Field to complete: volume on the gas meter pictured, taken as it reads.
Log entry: 783900 ft³
